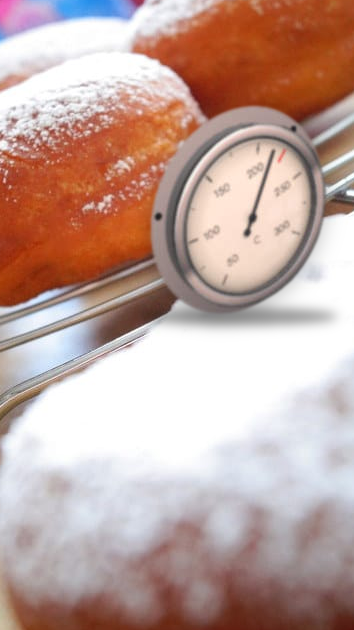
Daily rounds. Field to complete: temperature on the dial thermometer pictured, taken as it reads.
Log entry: 212.5 °C
